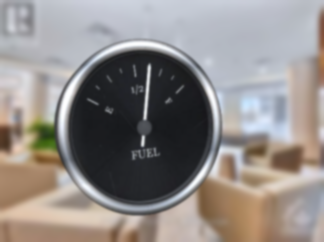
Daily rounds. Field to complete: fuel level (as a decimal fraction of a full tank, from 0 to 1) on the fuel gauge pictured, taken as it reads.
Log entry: 0.625
